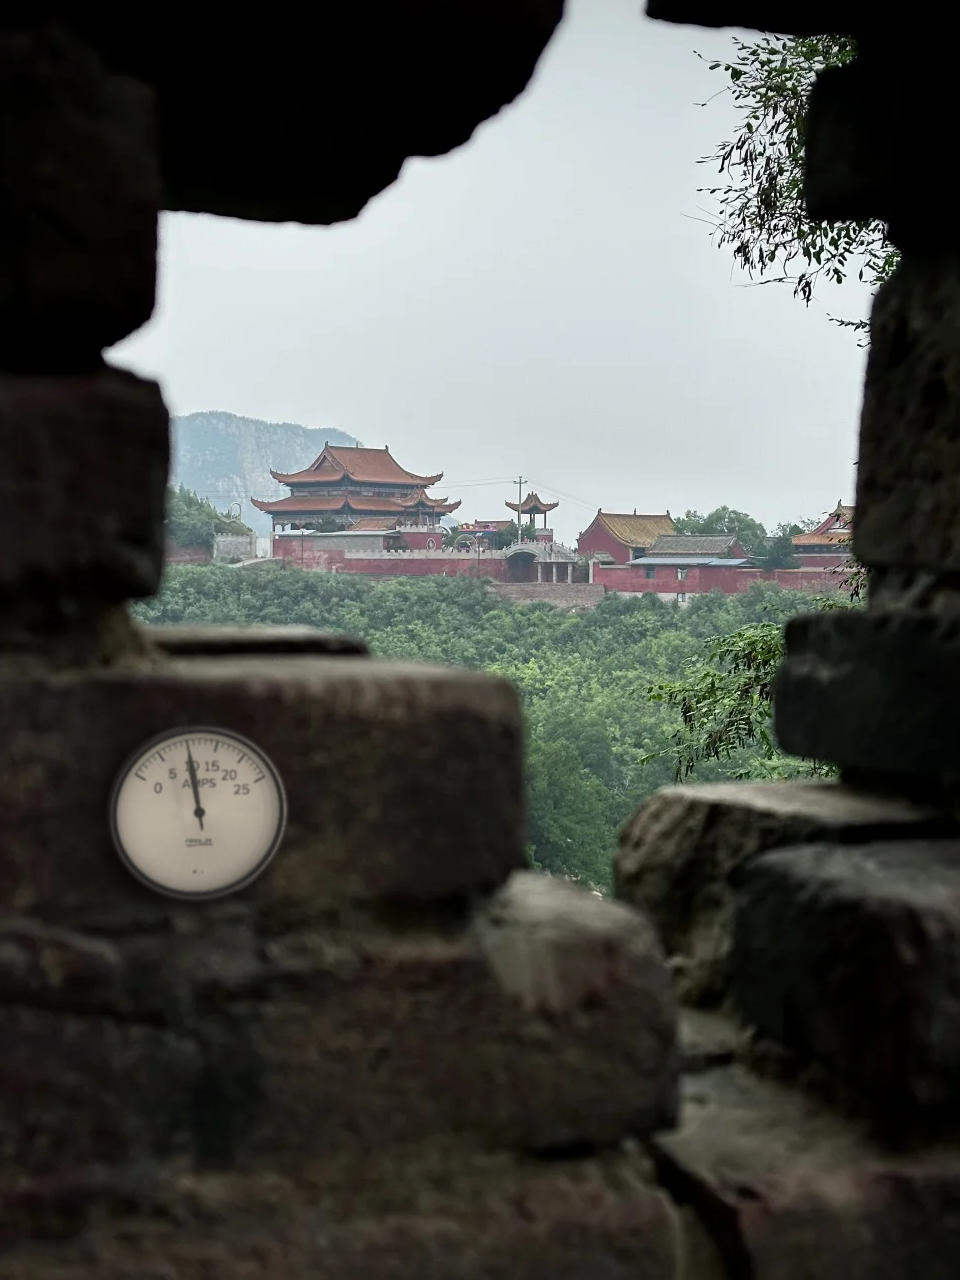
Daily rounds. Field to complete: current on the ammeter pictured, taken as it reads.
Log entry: 10 A
